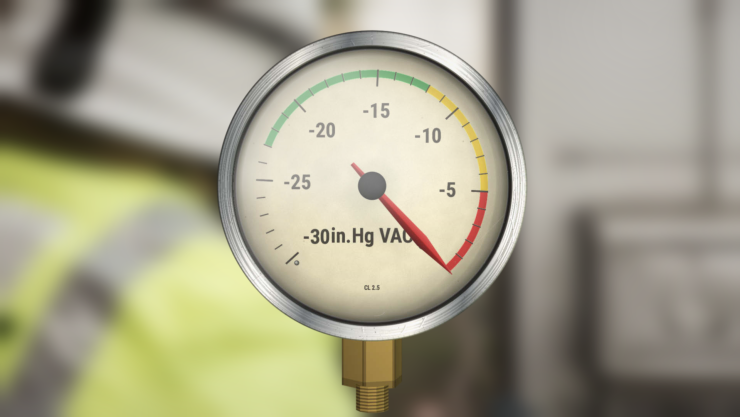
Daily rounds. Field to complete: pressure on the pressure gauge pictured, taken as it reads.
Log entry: 0 inHg
